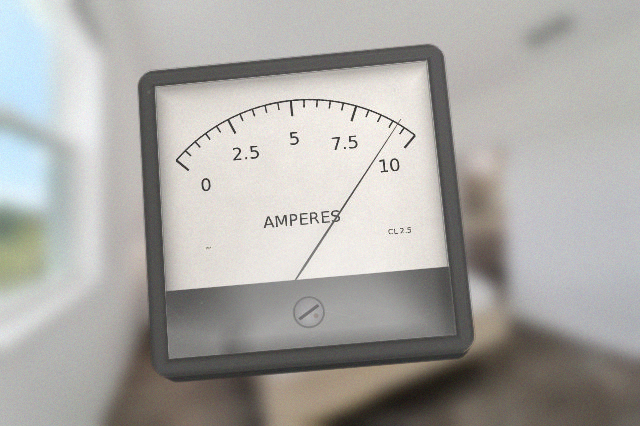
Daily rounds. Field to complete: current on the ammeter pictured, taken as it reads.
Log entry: 9.25 A
